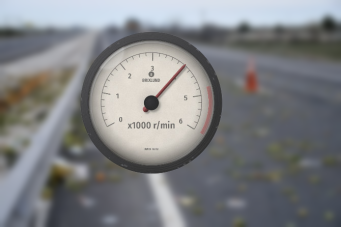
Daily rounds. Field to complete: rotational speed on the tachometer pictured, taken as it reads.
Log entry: 4000 rpm
